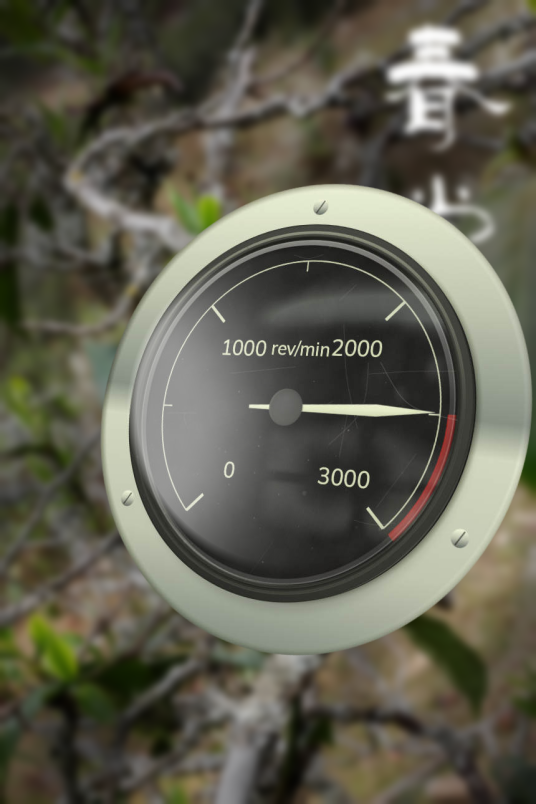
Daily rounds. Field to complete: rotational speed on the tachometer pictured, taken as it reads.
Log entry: 2500 rpm
